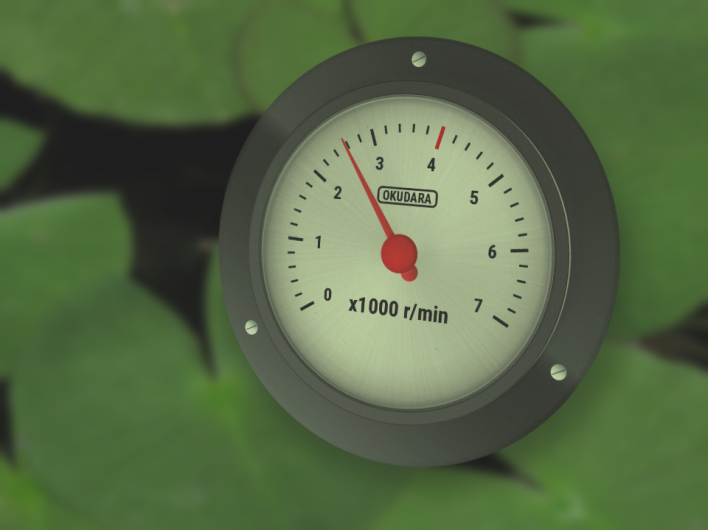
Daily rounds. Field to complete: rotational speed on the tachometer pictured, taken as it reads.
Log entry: 2600 rpm
